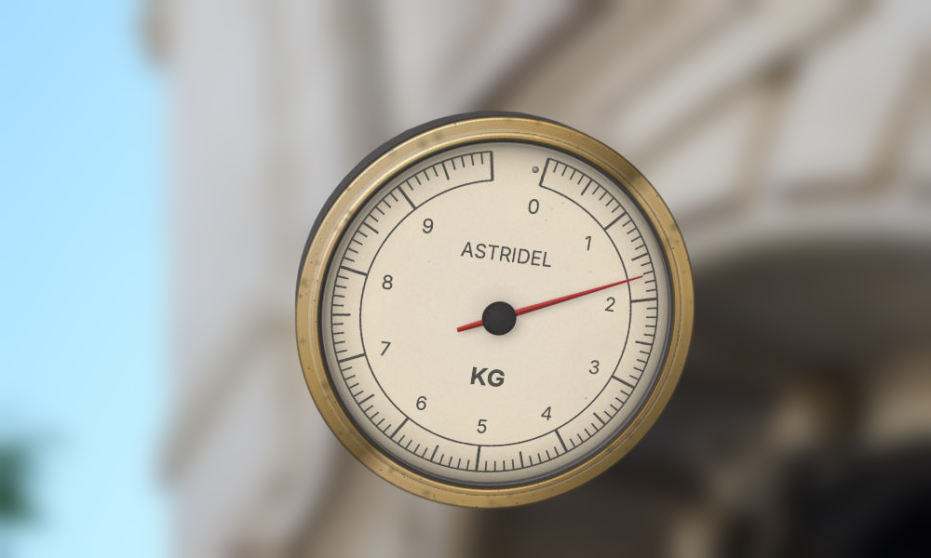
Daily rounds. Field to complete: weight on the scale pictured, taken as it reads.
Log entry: 1.7 kg
